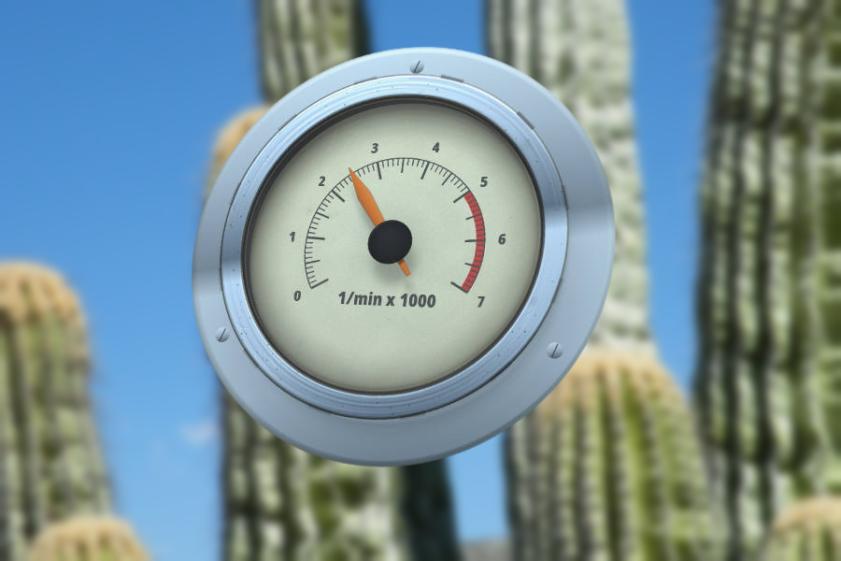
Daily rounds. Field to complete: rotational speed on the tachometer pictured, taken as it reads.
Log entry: 2500 rpm
